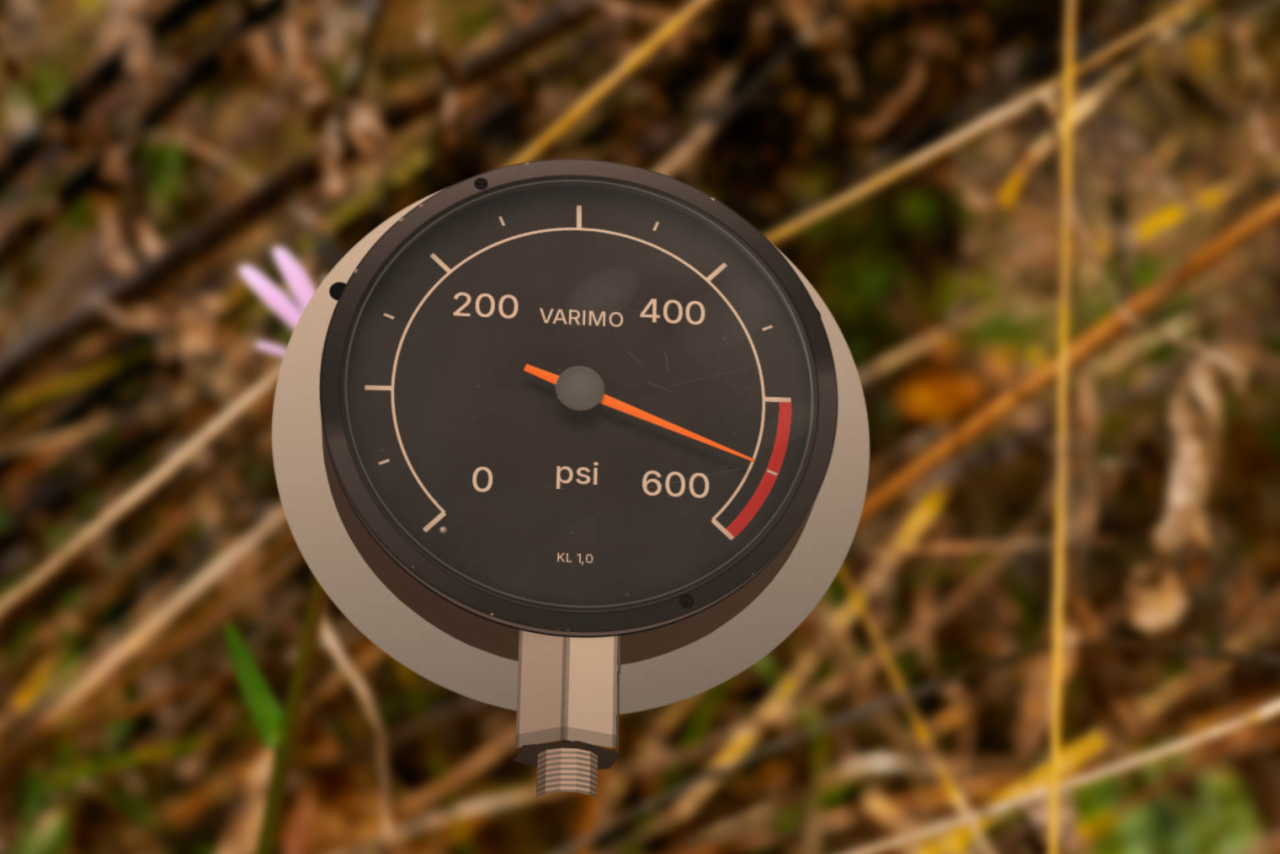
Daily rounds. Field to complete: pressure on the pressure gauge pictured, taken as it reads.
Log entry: 550 psi
